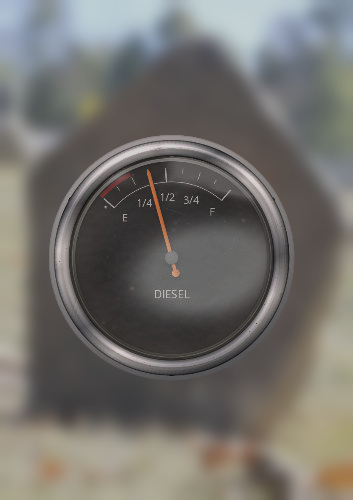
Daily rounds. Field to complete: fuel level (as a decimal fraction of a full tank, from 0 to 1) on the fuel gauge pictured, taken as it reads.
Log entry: 0.375
